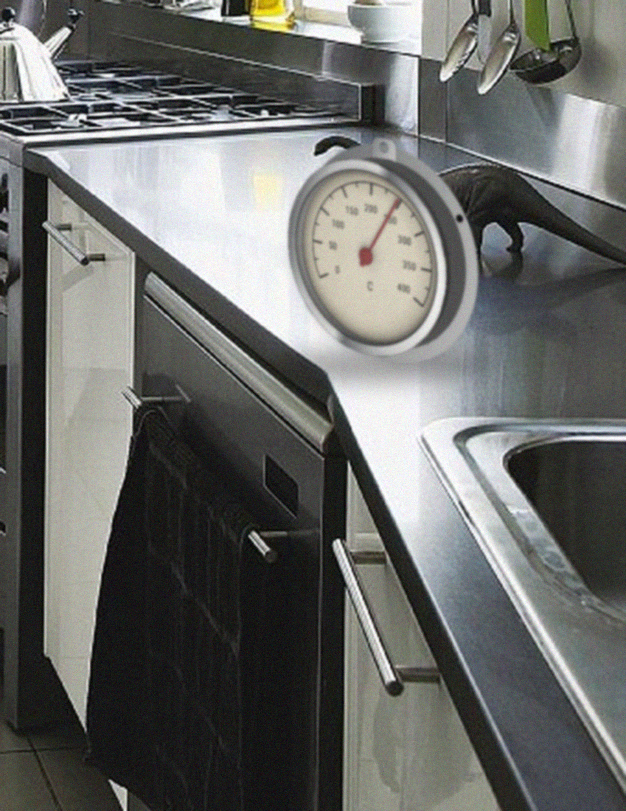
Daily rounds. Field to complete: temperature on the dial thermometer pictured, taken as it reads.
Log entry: 250 °C
